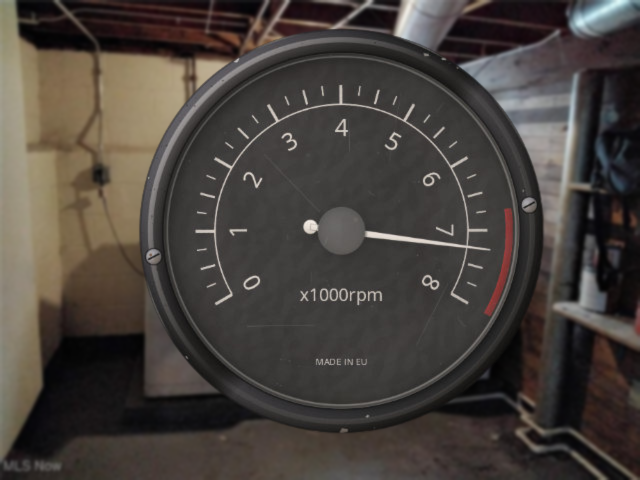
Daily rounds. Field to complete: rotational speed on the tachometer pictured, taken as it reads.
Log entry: 7250 rpm
